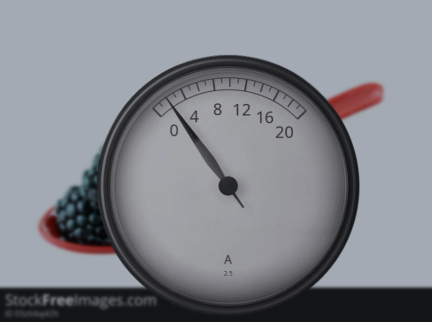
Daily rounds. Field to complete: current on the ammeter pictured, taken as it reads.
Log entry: 2 A
